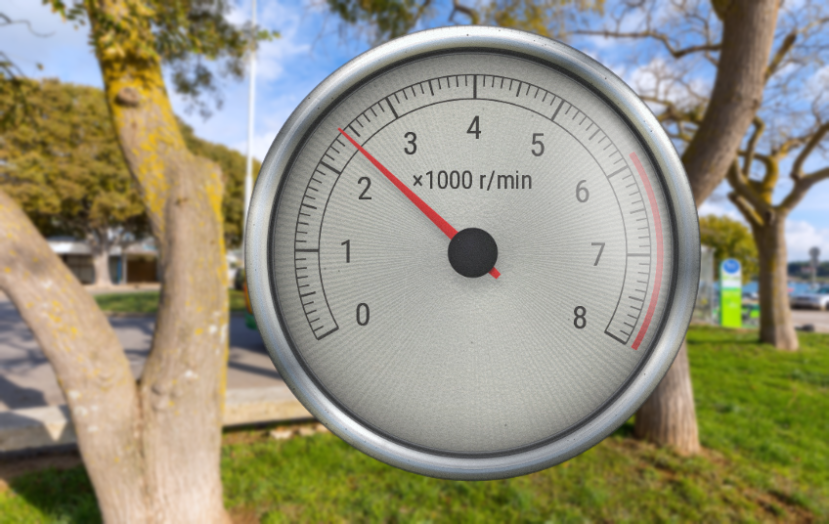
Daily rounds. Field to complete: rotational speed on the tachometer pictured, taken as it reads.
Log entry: 2400 rpm
